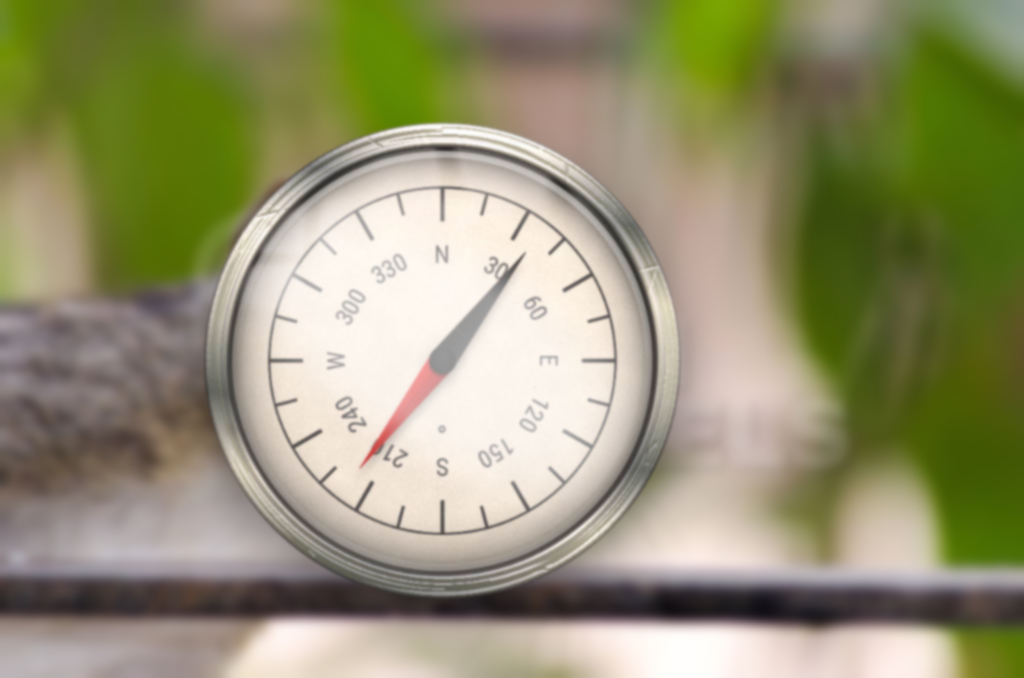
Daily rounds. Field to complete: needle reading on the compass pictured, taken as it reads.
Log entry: 217.5 °
